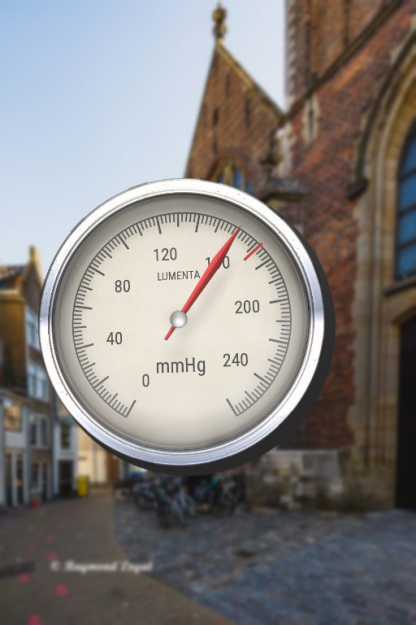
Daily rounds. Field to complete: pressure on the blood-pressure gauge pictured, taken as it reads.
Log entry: 160 mmHg
